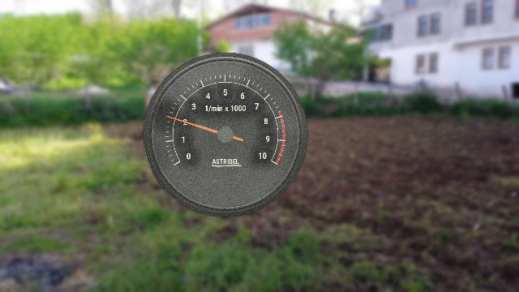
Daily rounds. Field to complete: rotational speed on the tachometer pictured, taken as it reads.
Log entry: 2000 rpm
